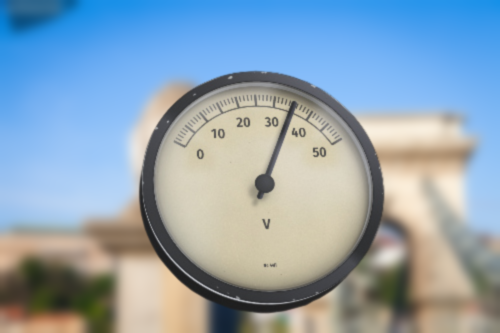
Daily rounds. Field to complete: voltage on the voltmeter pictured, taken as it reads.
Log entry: 35 V
